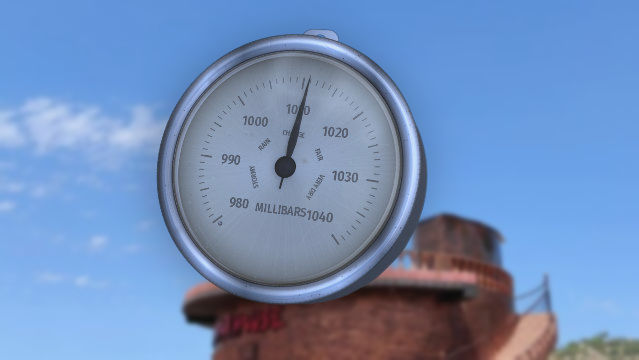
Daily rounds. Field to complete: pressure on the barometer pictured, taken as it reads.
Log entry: 1011 mbar
